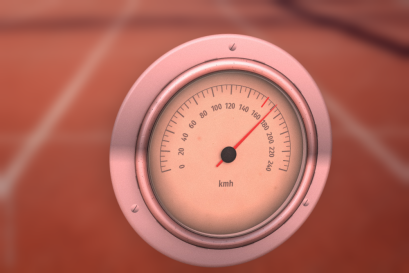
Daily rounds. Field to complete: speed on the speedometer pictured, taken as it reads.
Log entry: 170 km/h
